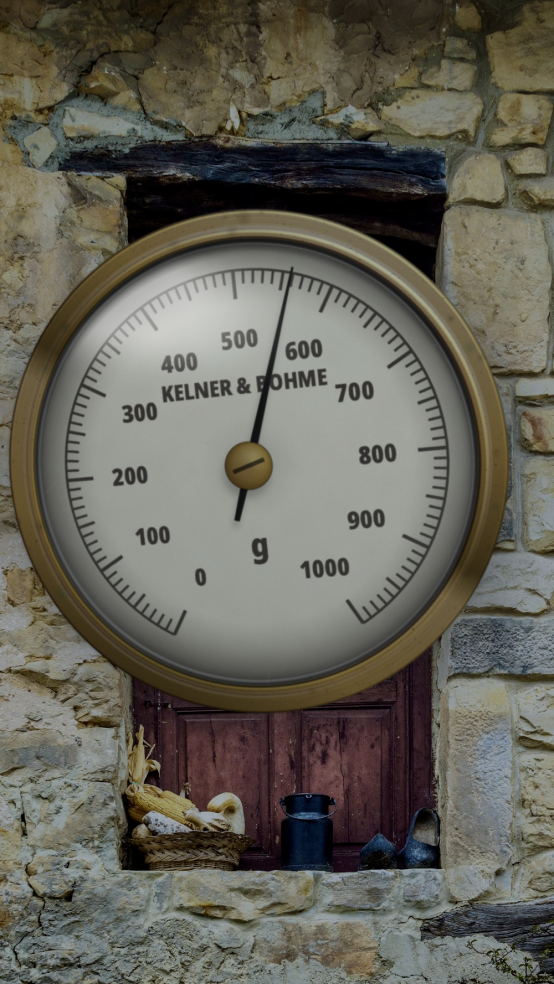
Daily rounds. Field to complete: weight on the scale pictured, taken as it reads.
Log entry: 560 g
